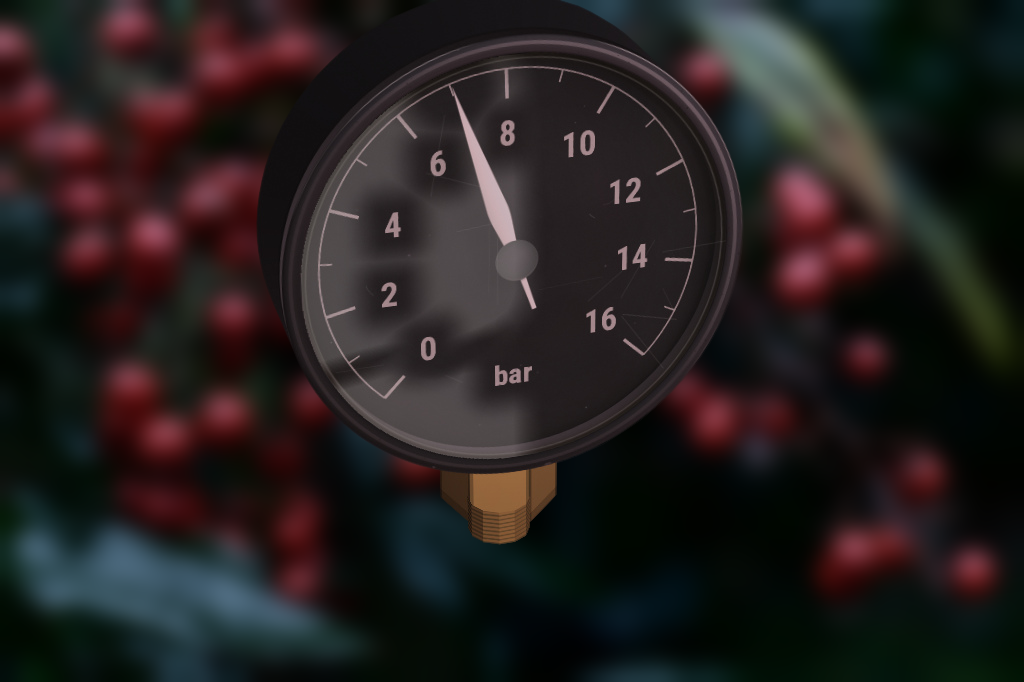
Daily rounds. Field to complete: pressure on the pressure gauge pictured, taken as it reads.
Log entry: 7 bar
